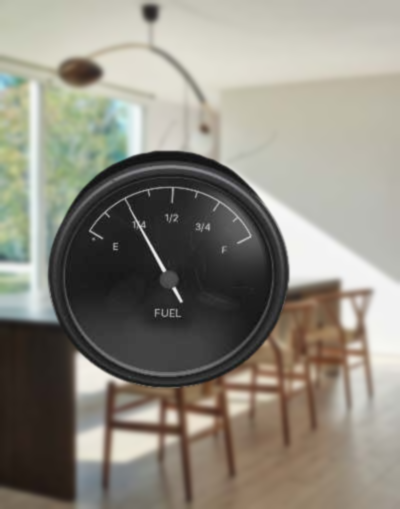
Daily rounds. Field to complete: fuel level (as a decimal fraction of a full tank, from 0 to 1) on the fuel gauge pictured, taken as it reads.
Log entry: 0.25
